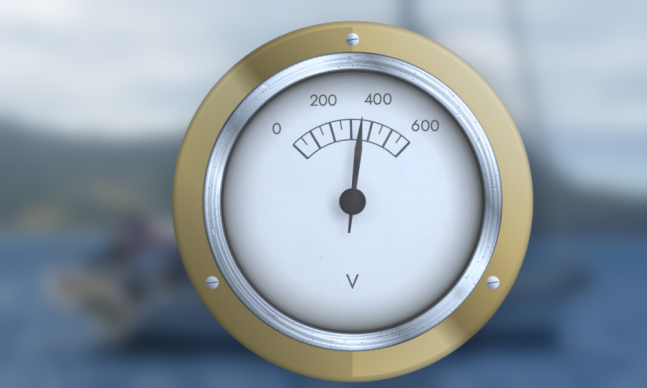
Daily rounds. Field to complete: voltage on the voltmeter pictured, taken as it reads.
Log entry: 350 V
